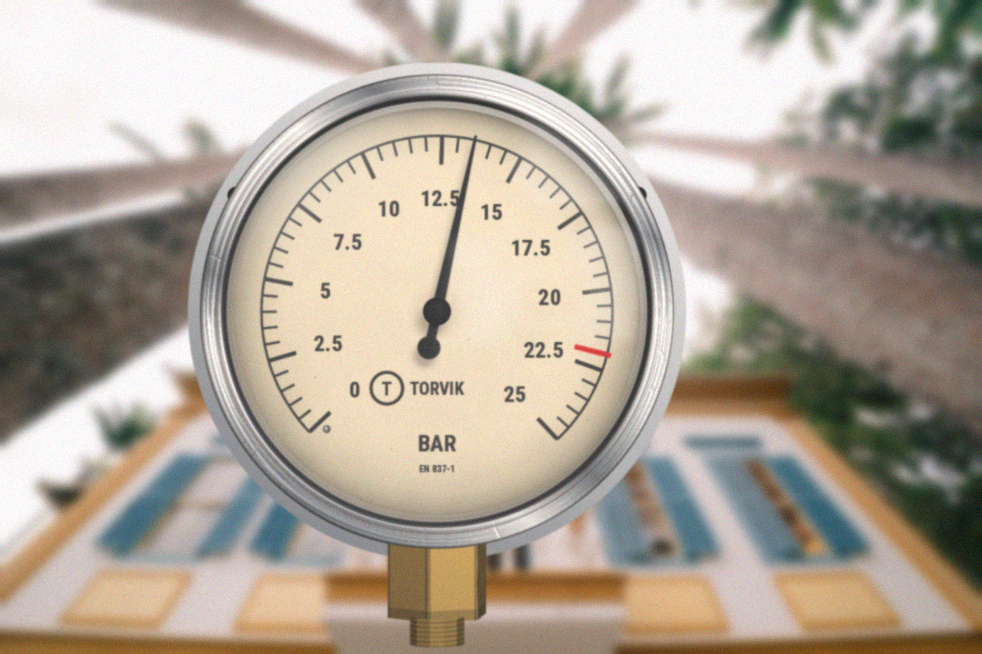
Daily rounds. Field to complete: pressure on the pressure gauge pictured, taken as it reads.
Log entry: 13.5 bar
